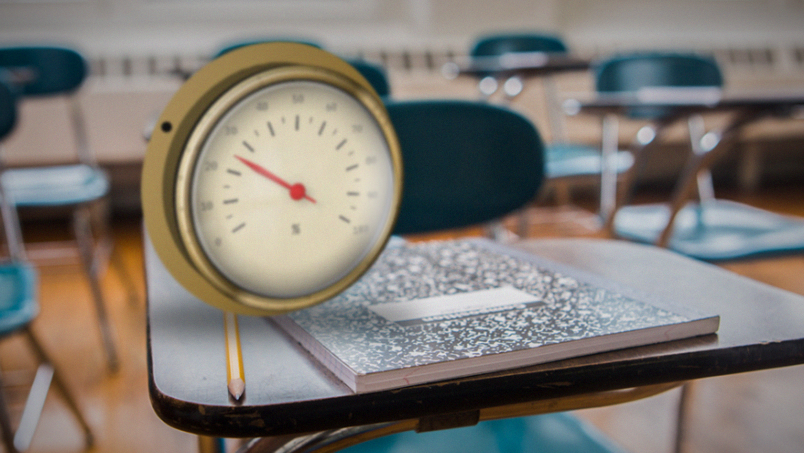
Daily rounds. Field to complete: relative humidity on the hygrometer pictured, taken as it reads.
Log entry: 25 %
